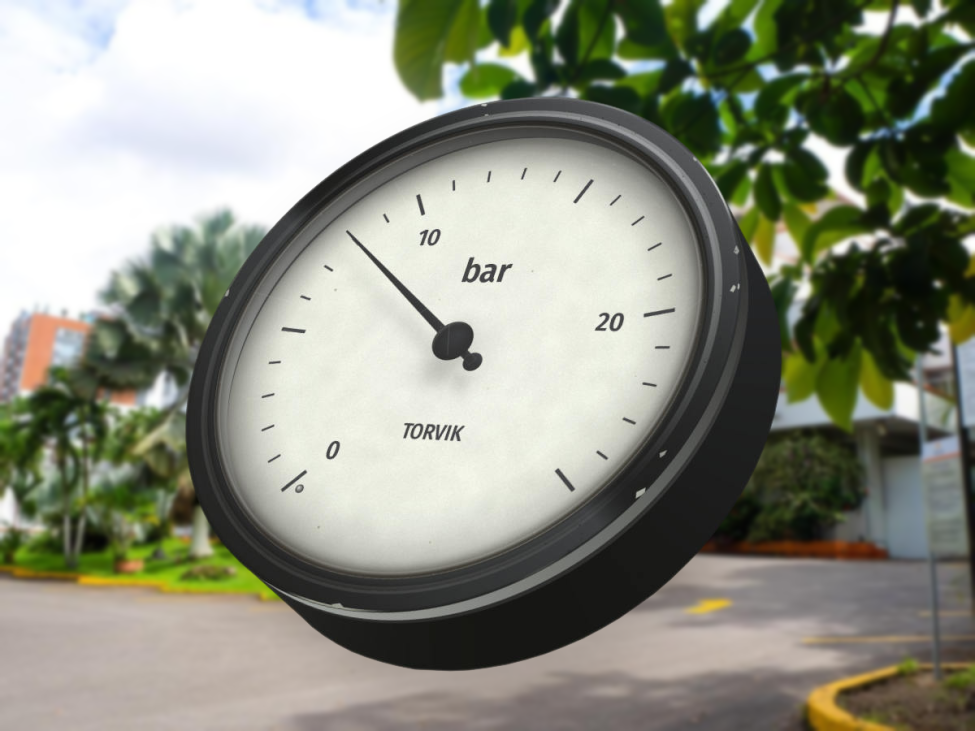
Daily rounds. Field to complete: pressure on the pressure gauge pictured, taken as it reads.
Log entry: 8 bar
